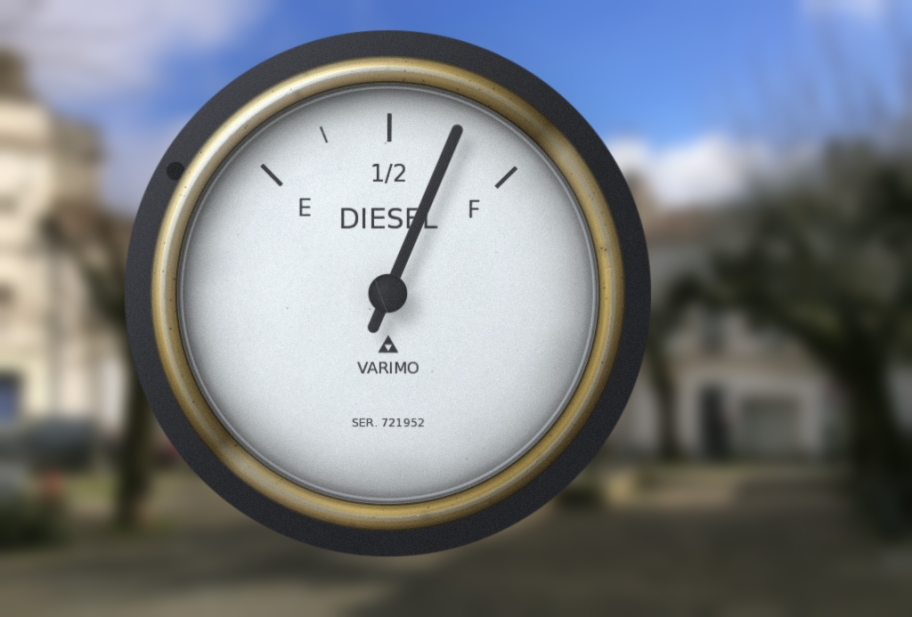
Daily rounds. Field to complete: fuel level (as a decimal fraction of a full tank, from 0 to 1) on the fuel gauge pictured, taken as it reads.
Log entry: 0.75
